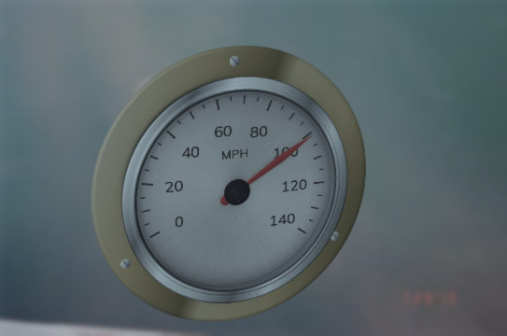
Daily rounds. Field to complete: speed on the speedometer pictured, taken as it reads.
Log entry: 100 mph
